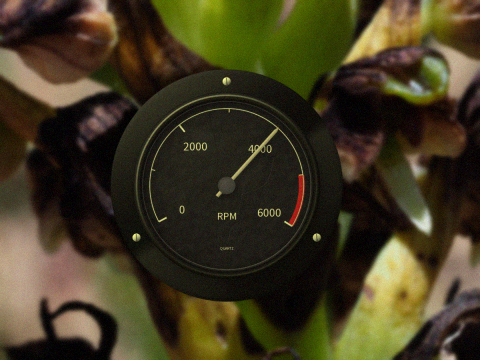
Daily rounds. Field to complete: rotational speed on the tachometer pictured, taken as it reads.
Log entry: 4000 rpm
